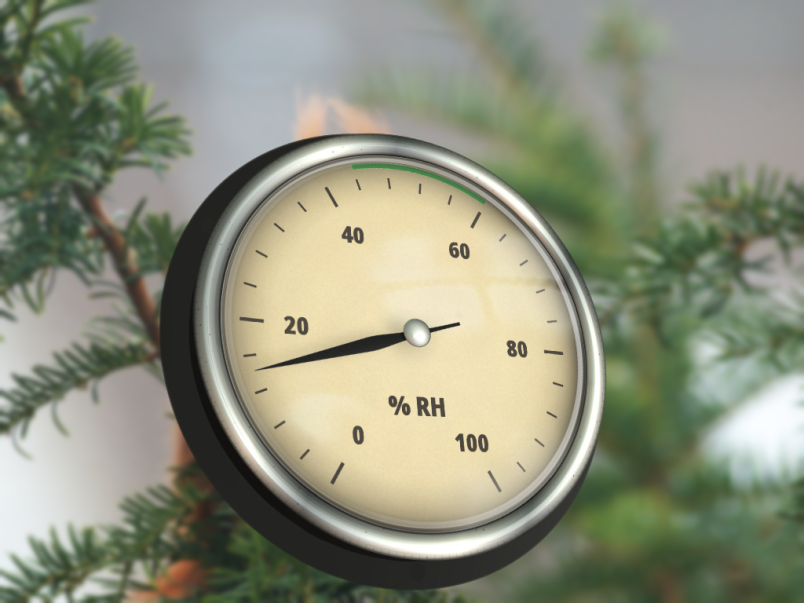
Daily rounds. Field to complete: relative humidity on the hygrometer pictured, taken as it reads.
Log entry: 14 %
